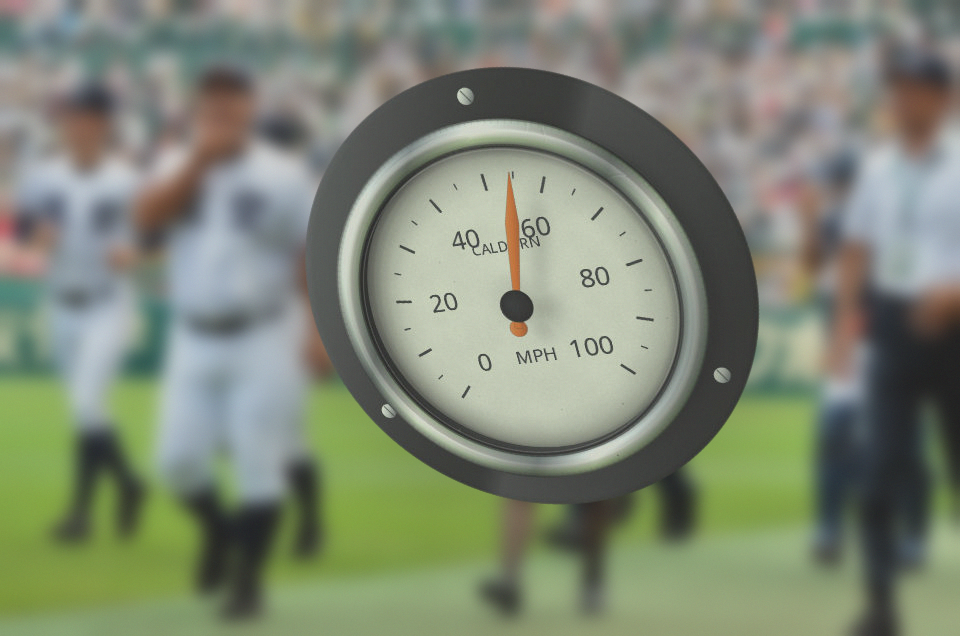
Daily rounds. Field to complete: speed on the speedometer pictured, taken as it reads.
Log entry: 55 mph
